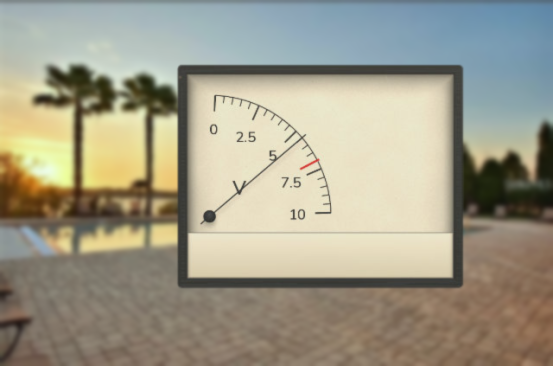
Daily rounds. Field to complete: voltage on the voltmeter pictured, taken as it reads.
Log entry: 5.5 V
